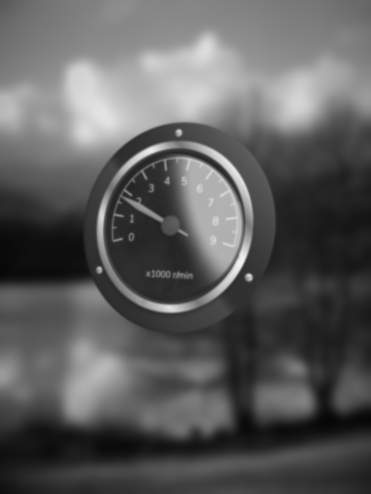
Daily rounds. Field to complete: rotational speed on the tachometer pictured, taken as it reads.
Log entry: 1750 rpm
